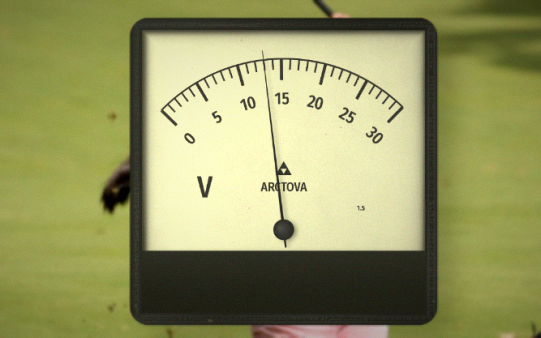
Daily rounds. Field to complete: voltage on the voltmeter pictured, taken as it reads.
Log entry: 13 V
